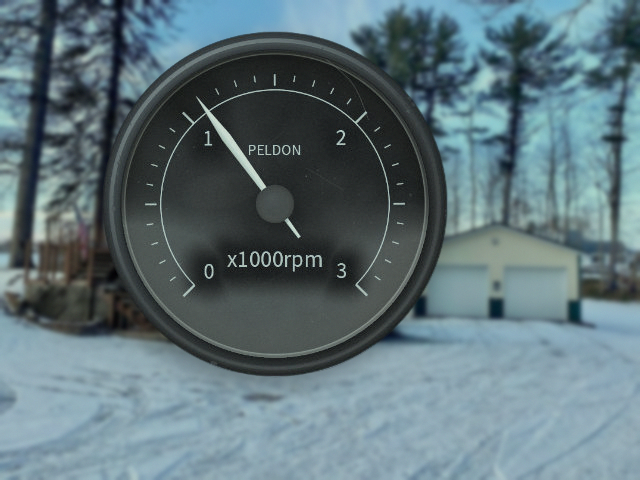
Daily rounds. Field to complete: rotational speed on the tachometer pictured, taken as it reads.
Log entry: 1100 rpm
